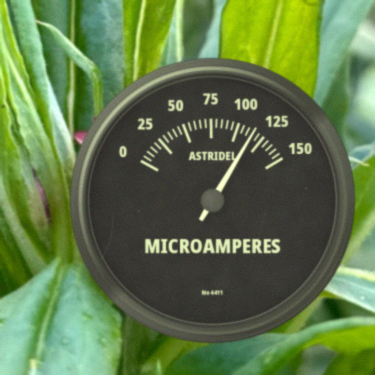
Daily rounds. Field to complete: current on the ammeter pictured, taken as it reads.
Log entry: 115 µA
